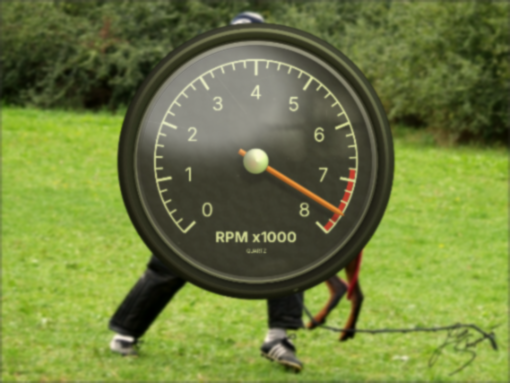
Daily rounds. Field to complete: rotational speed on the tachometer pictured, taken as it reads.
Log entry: 7600 rpm
